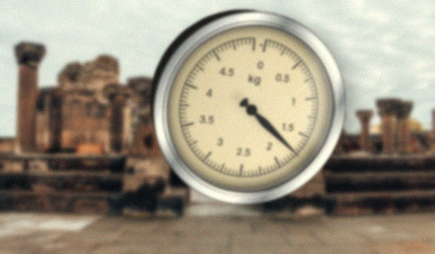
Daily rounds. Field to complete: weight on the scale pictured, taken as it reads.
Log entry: 1.75 kg
